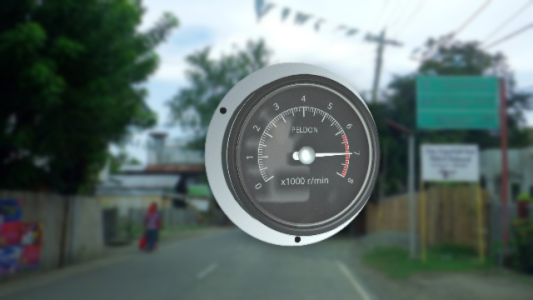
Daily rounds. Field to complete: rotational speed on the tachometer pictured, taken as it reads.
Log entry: 7000 rpm
